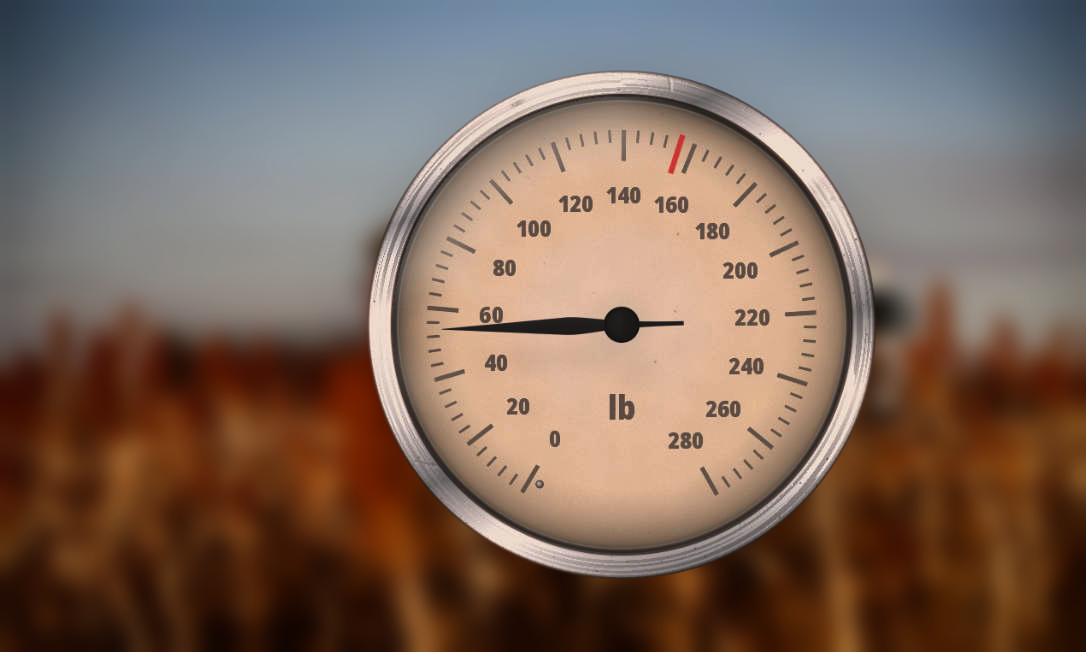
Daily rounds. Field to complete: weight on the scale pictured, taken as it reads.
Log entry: 54 lb
